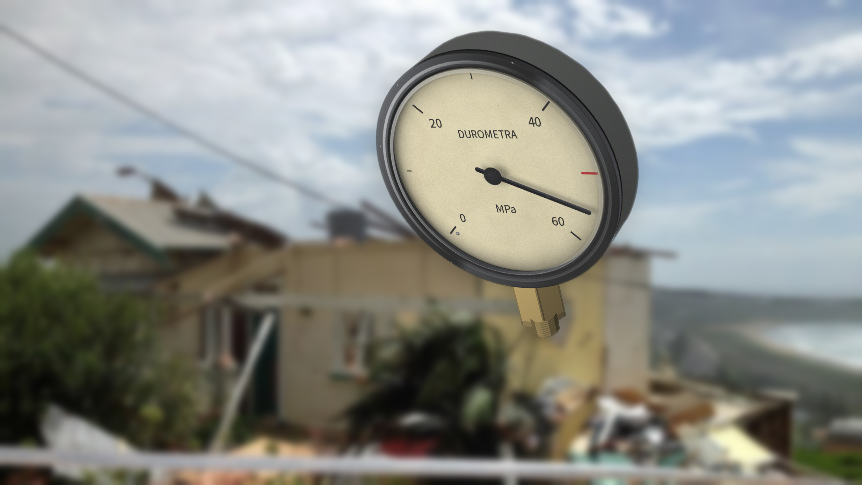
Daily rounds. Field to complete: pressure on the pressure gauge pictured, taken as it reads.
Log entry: 55 MPa
